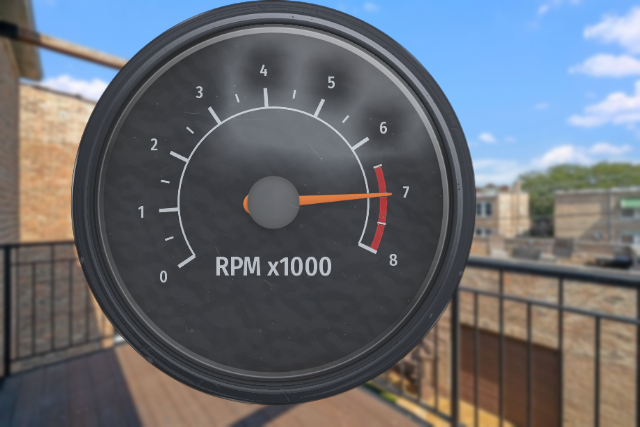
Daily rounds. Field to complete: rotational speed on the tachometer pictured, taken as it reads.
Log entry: 7000 rpm
